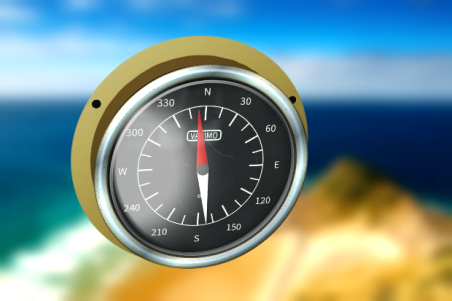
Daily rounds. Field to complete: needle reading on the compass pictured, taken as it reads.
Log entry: 352.5 °
